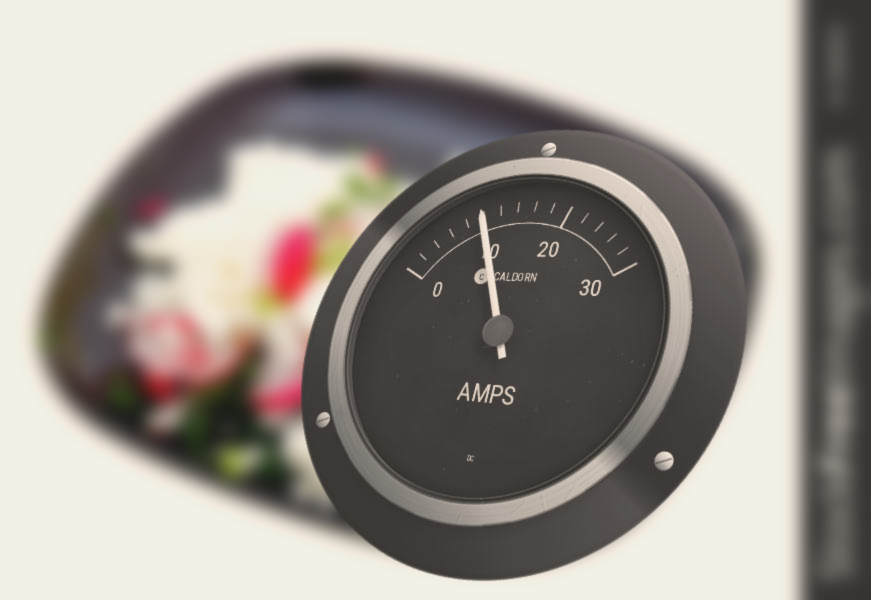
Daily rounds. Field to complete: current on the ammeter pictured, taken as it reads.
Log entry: 10 A
